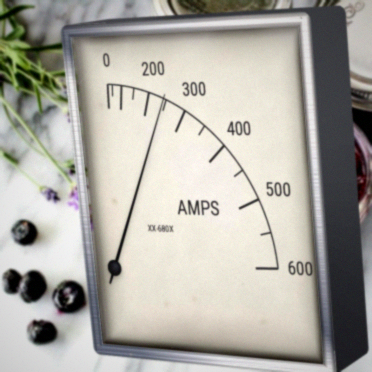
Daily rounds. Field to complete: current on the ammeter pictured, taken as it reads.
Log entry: 250 A
